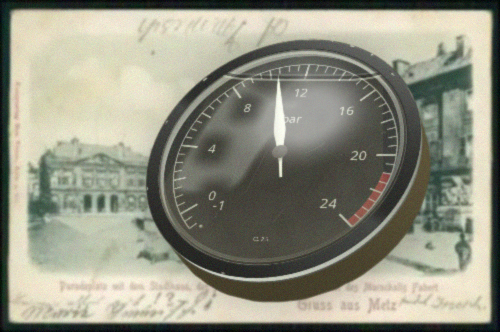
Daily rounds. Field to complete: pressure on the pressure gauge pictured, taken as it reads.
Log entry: 10.5 bar
